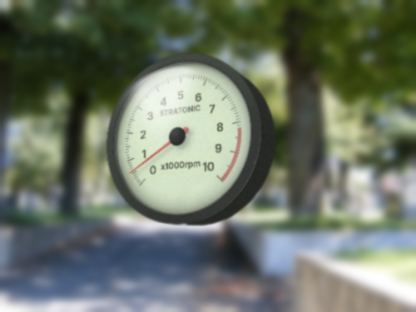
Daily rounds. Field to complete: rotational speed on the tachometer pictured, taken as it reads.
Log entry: 500 rpm
